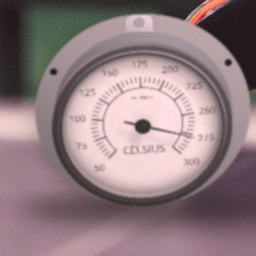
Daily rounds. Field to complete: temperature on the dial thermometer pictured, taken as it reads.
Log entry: 275 °C
